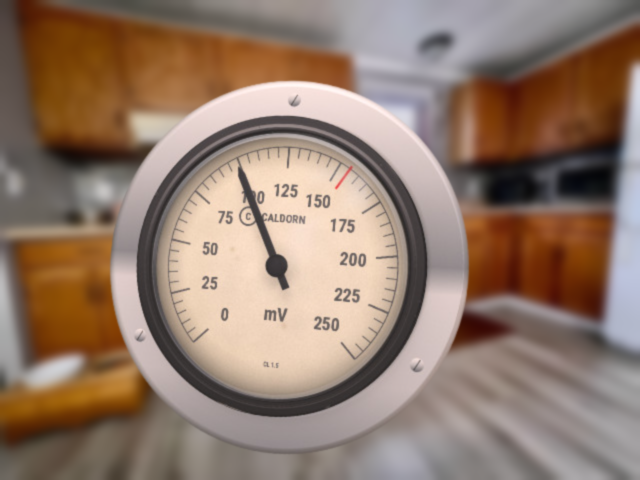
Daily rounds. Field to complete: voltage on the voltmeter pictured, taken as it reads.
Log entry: 100 mV
